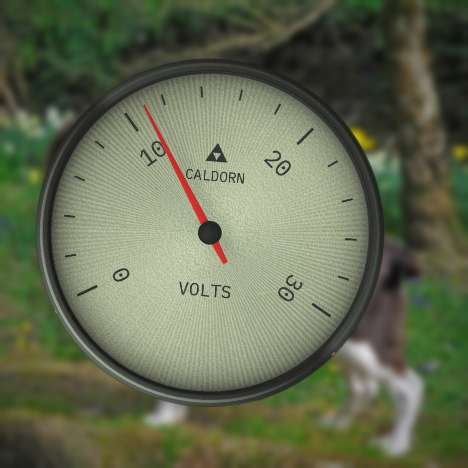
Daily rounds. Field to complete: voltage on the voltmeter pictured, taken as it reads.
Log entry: 11 V
